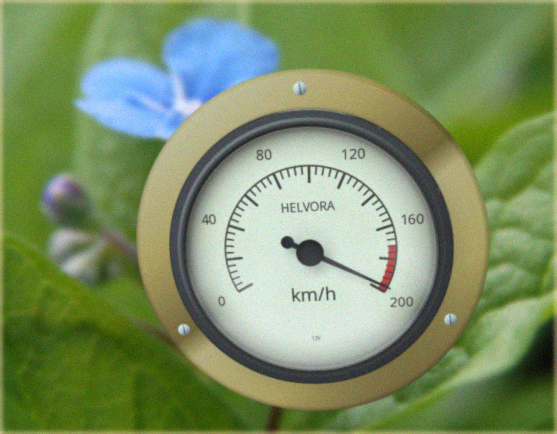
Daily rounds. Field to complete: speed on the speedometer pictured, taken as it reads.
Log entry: 196 km/h
